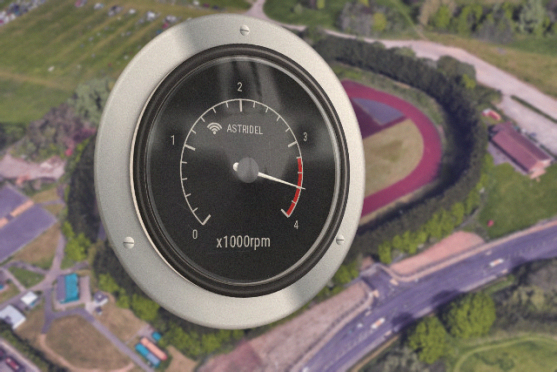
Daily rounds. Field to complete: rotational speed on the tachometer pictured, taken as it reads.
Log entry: 3600 rpm
